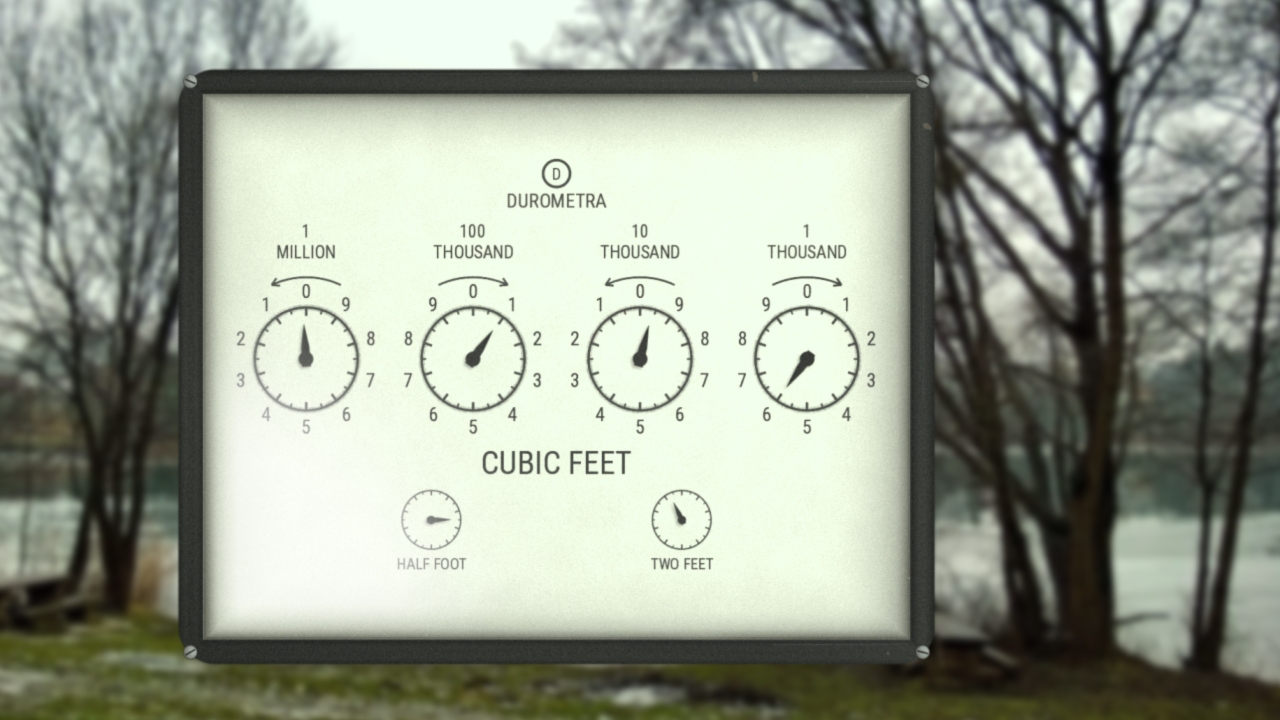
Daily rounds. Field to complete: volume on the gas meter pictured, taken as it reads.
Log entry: 9600 ft³
